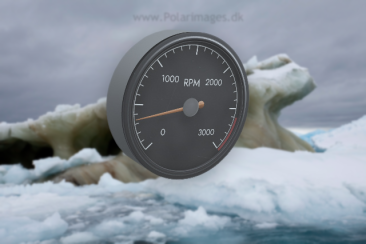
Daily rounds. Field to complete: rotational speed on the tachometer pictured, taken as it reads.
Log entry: 350 rpm
